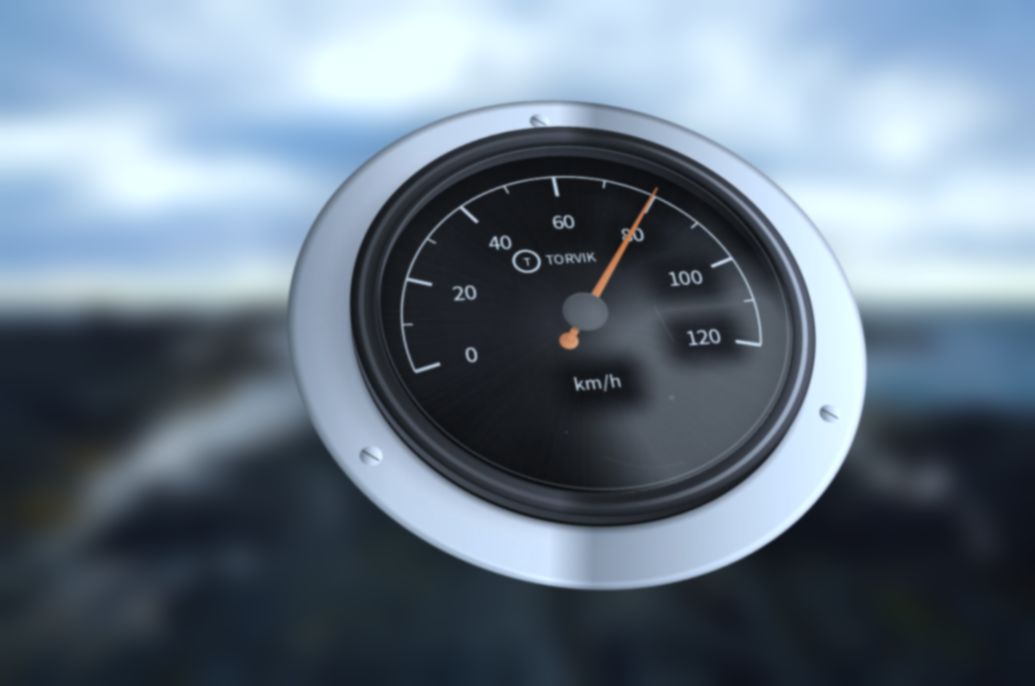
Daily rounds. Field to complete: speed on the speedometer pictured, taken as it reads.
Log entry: 80 km/h
